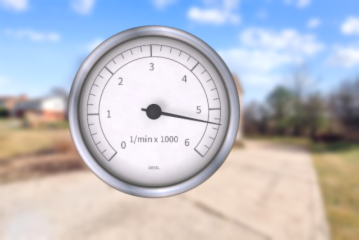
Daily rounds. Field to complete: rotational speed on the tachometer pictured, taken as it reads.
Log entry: 5300 rpm
